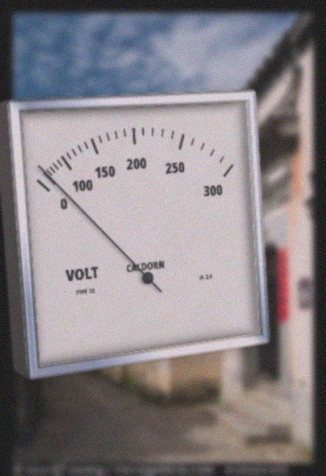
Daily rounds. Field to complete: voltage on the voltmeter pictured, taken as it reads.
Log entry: 50 V
